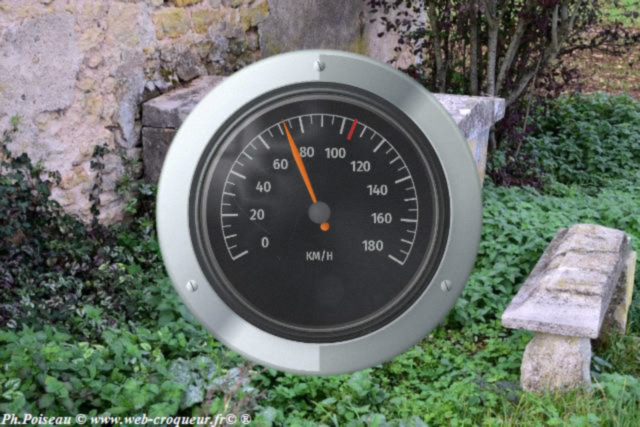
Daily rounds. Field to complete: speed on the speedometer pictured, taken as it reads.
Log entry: 72.5 km/h
